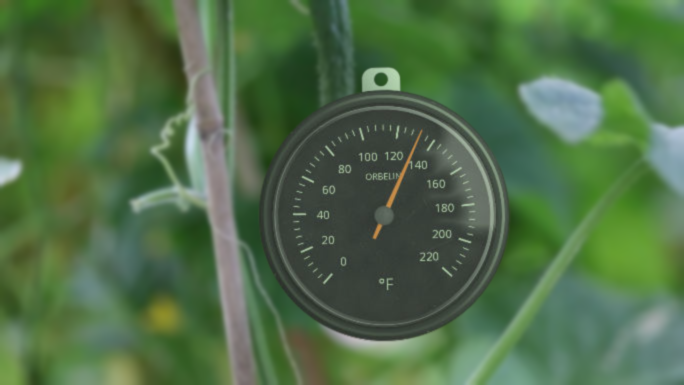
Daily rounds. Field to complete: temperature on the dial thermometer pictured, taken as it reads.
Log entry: 132 °F
